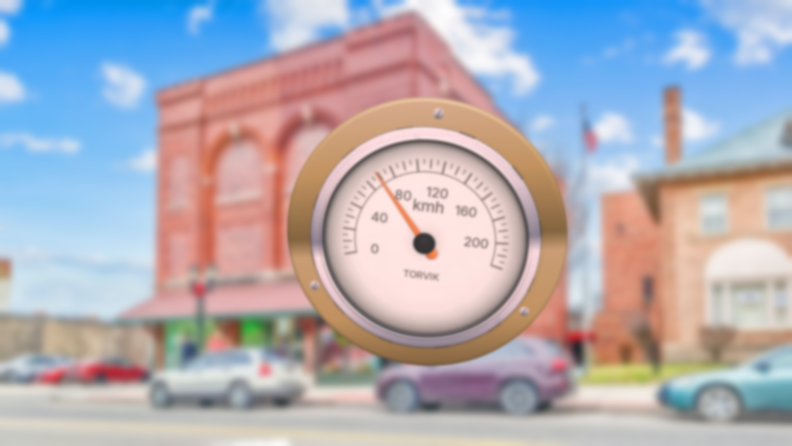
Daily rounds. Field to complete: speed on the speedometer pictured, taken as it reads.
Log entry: 70 km/h
